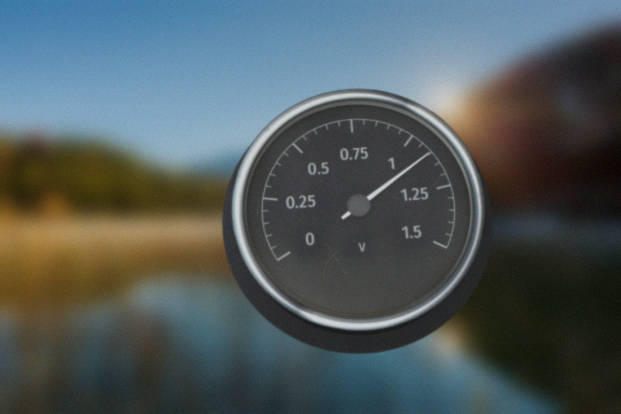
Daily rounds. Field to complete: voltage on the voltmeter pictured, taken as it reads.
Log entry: 1.1 V
